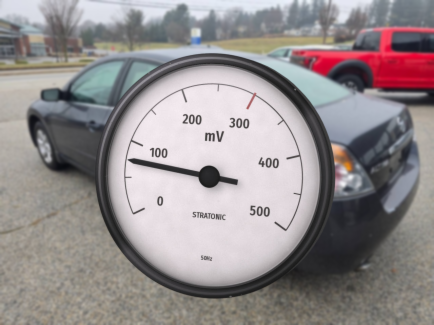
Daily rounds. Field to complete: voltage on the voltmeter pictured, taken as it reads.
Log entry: 75 mV
